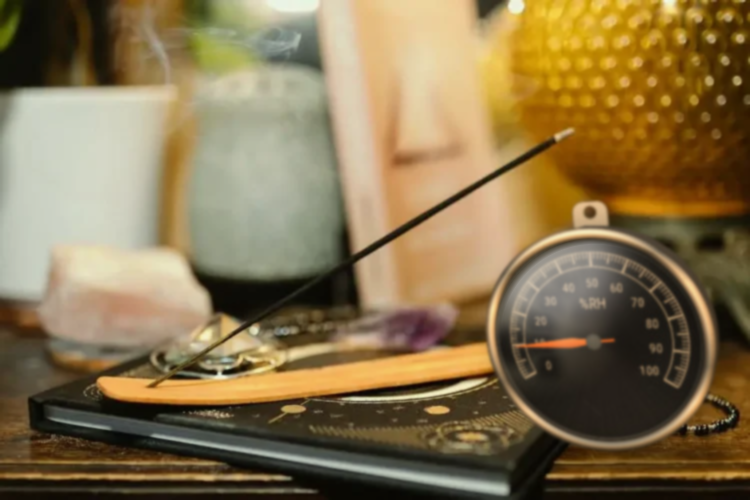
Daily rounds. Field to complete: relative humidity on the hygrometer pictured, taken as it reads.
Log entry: 10 %
